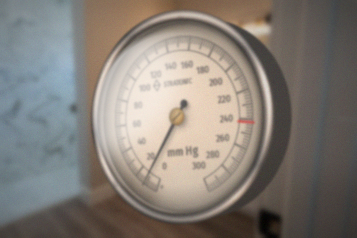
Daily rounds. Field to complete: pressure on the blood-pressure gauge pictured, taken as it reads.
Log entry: 10 mmHg
